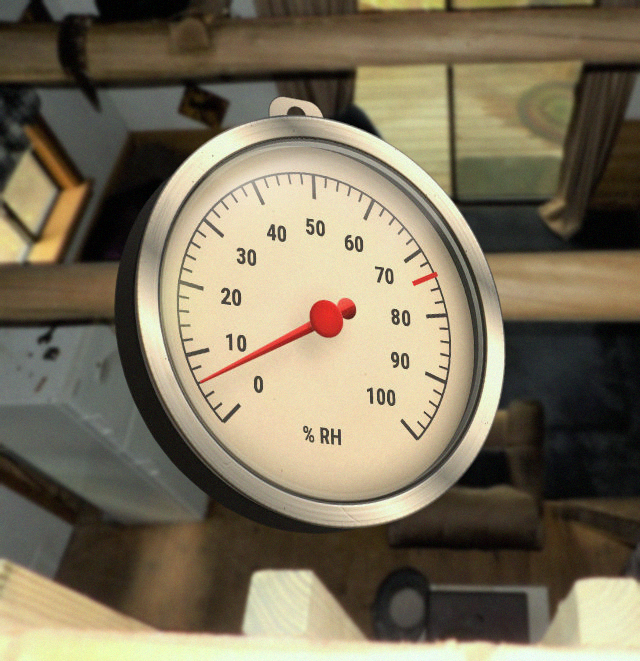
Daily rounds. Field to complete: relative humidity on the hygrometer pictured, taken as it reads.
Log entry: 6 %
